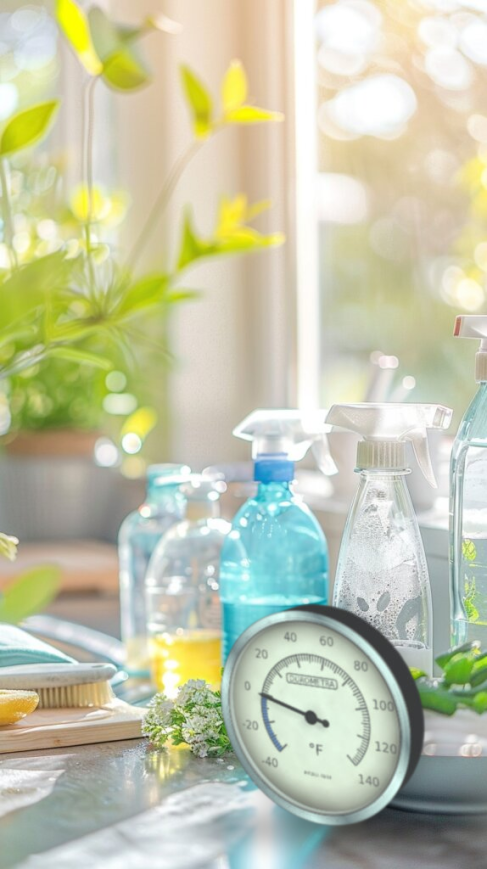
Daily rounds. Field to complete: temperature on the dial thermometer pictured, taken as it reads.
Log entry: 0 °F
